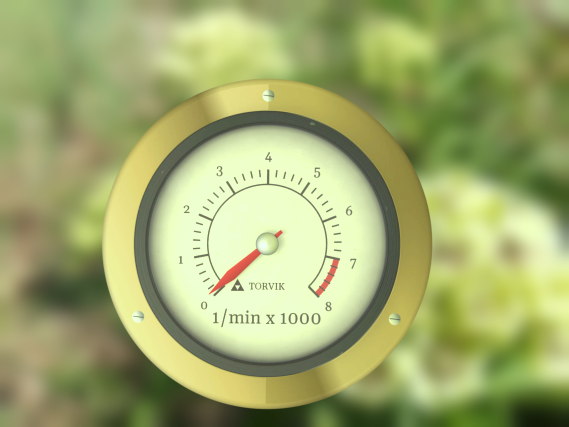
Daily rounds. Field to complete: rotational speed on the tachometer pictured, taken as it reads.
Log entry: 100 rpm
